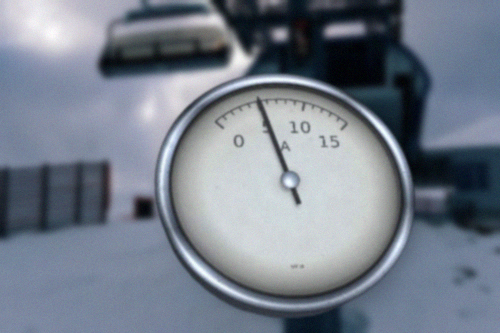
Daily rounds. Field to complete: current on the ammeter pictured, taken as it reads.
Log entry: 5 A
